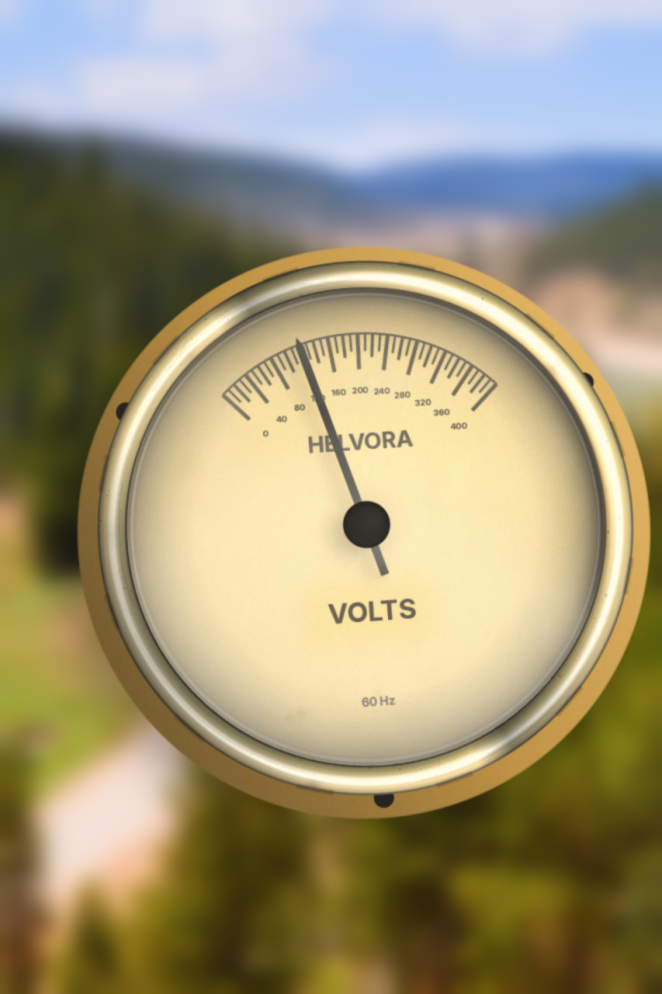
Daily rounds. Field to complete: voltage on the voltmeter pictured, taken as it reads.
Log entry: 120 V
